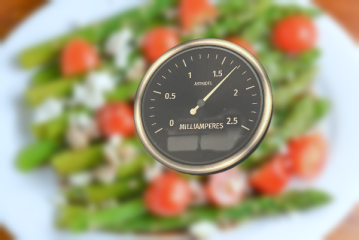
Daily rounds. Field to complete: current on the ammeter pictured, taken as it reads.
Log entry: 1.7 mA
